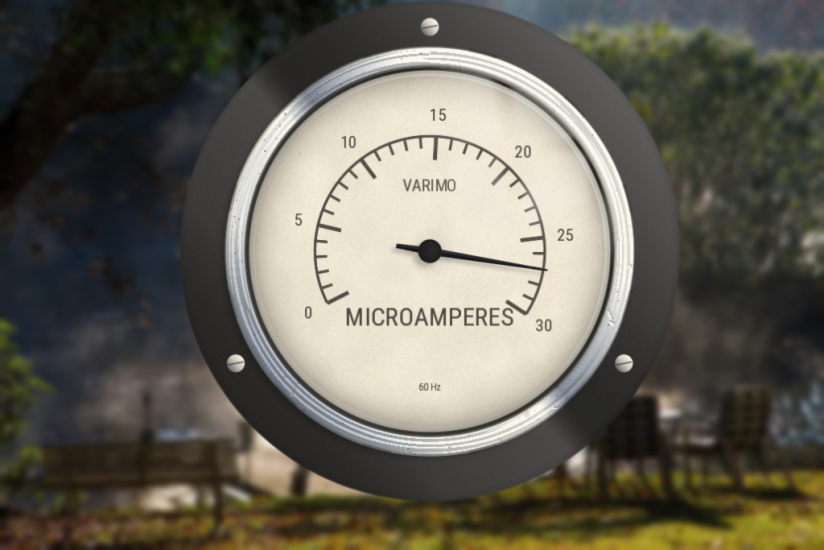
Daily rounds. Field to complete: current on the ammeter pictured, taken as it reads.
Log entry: 27 µA
